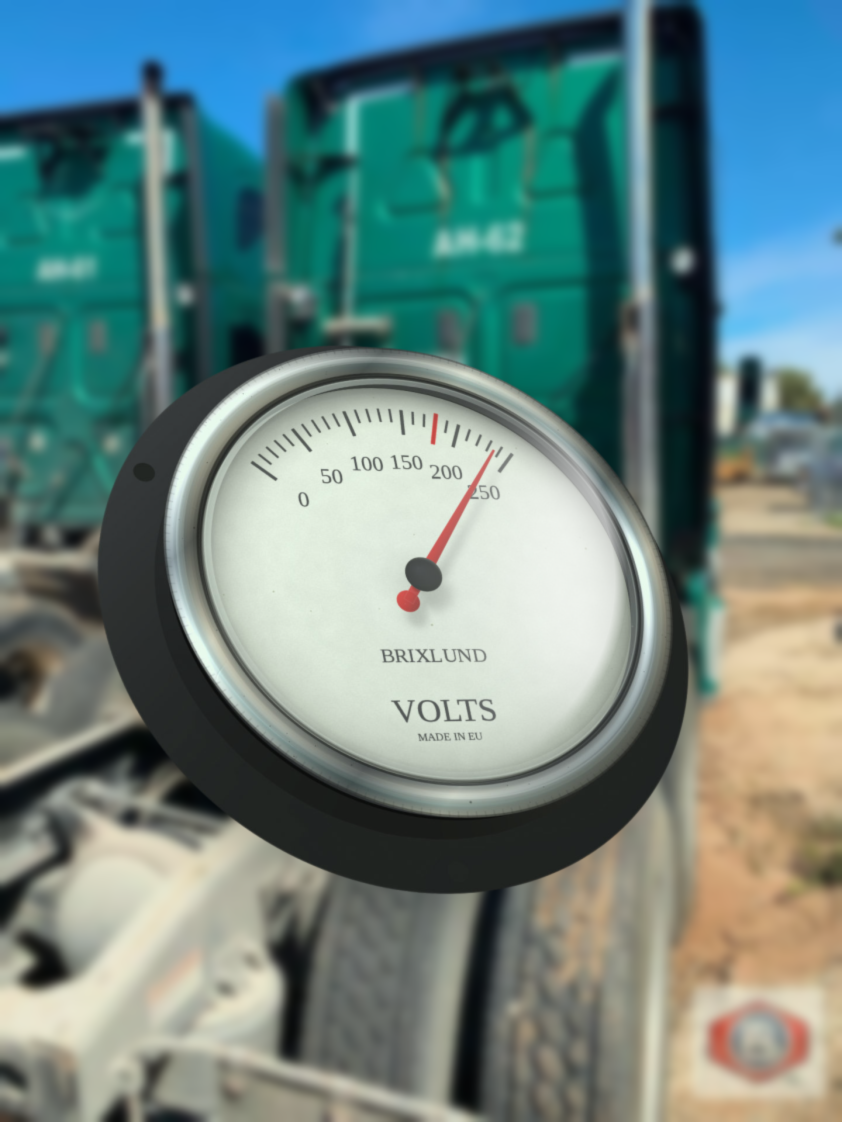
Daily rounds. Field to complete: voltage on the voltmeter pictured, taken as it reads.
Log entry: 235 V
